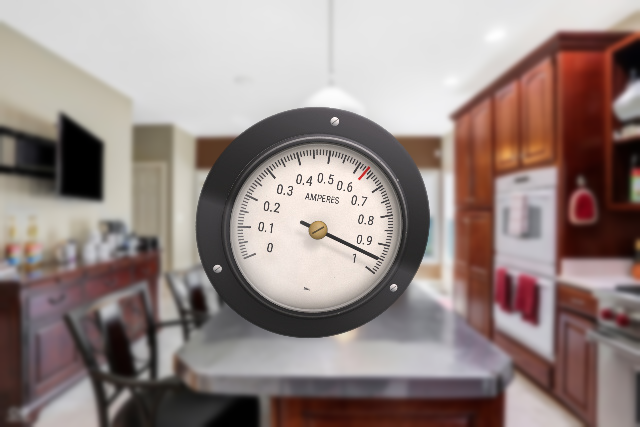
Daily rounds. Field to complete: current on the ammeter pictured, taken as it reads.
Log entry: 0.95 A
